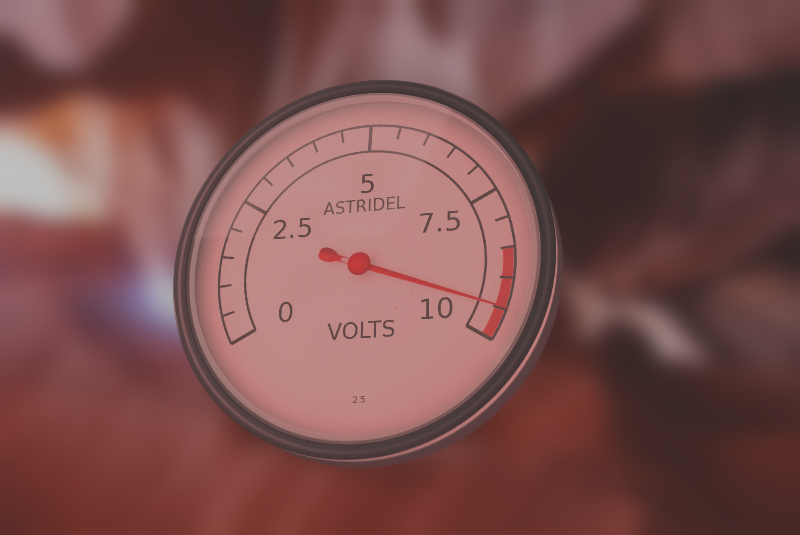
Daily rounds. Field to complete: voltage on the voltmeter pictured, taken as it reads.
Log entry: 9.5 V
